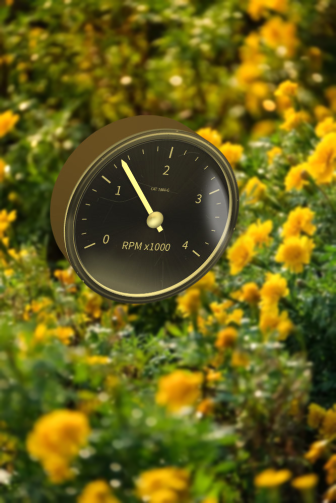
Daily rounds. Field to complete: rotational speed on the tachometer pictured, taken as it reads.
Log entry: 1300 rpm
